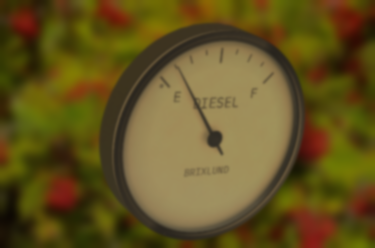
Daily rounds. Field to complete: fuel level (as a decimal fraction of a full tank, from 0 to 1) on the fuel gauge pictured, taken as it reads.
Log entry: 0.125
